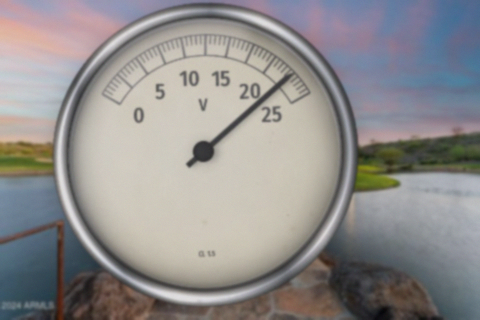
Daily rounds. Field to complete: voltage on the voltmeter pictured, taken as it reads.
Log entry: 22.5 V
